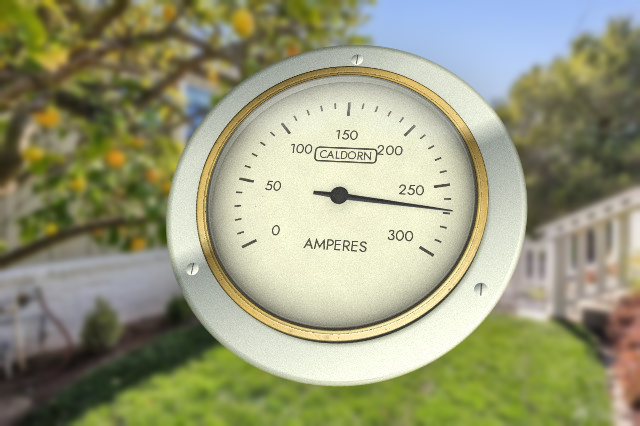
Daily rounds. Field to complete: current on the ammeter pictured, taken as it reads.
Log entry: 270 A
